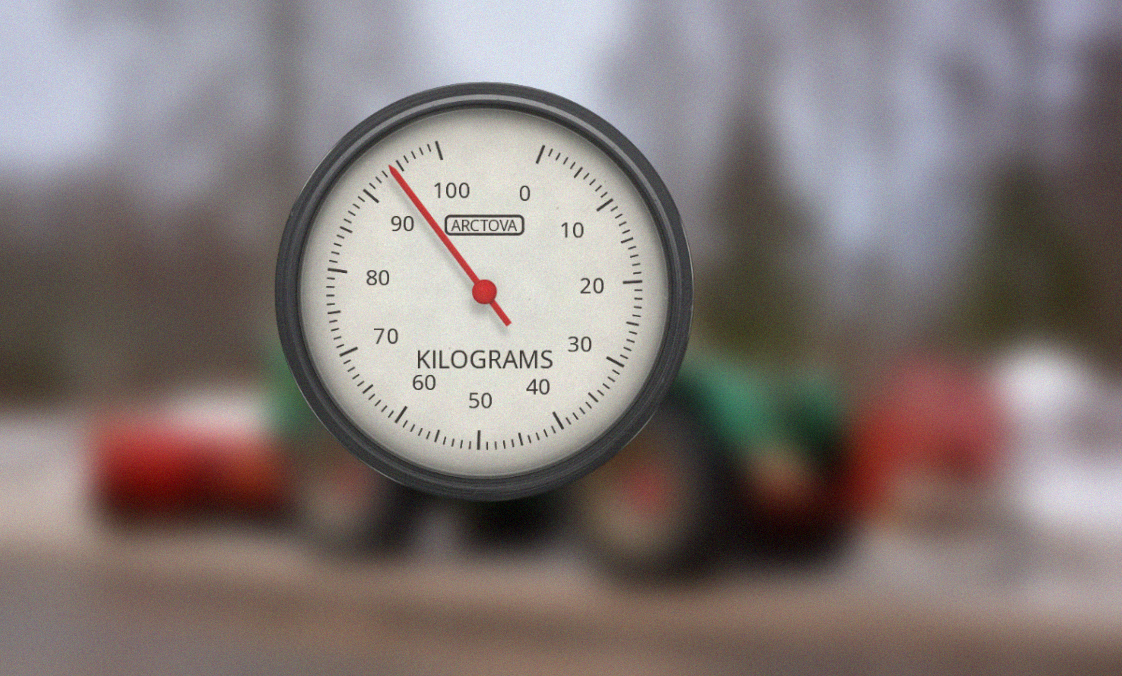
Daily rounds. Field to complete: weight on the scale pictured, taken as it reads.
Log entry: 94 kg
